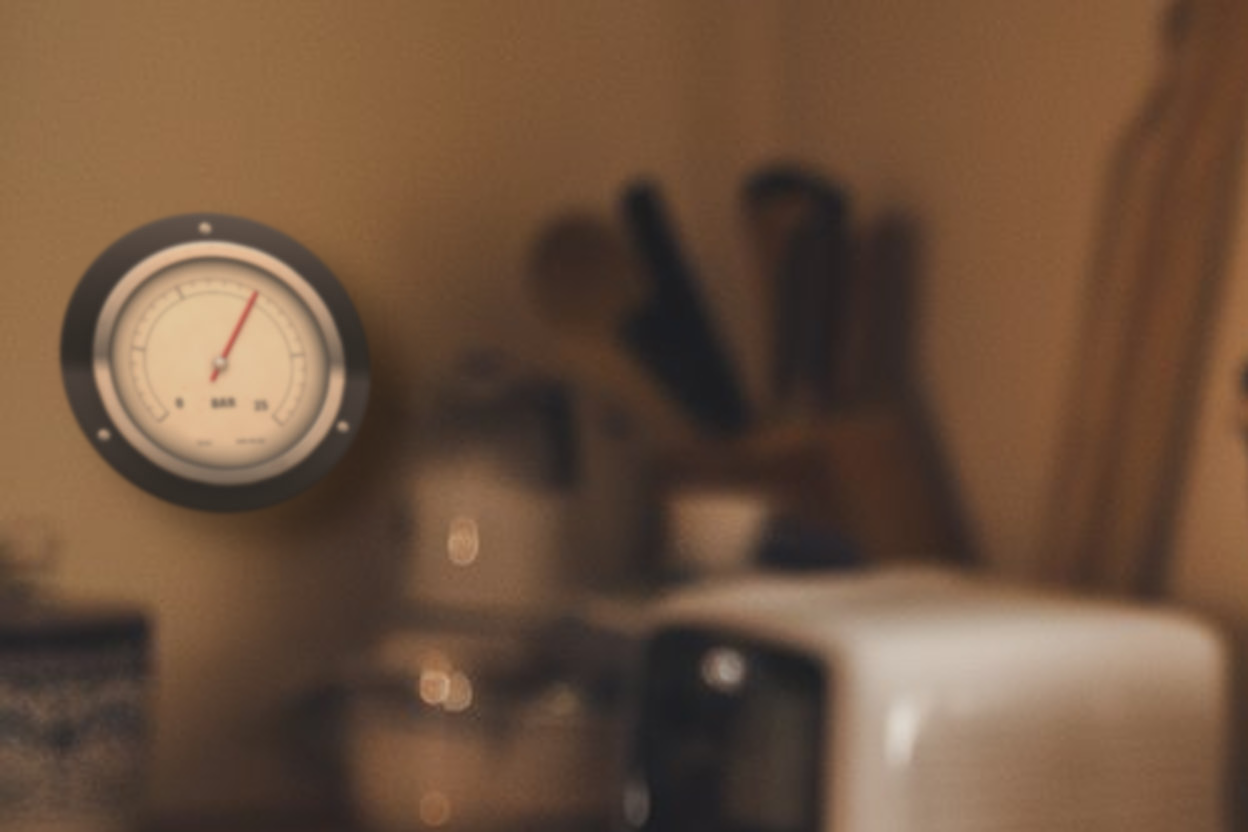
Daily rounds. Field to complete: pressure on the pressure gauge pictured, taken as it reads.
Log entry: 15 bar
